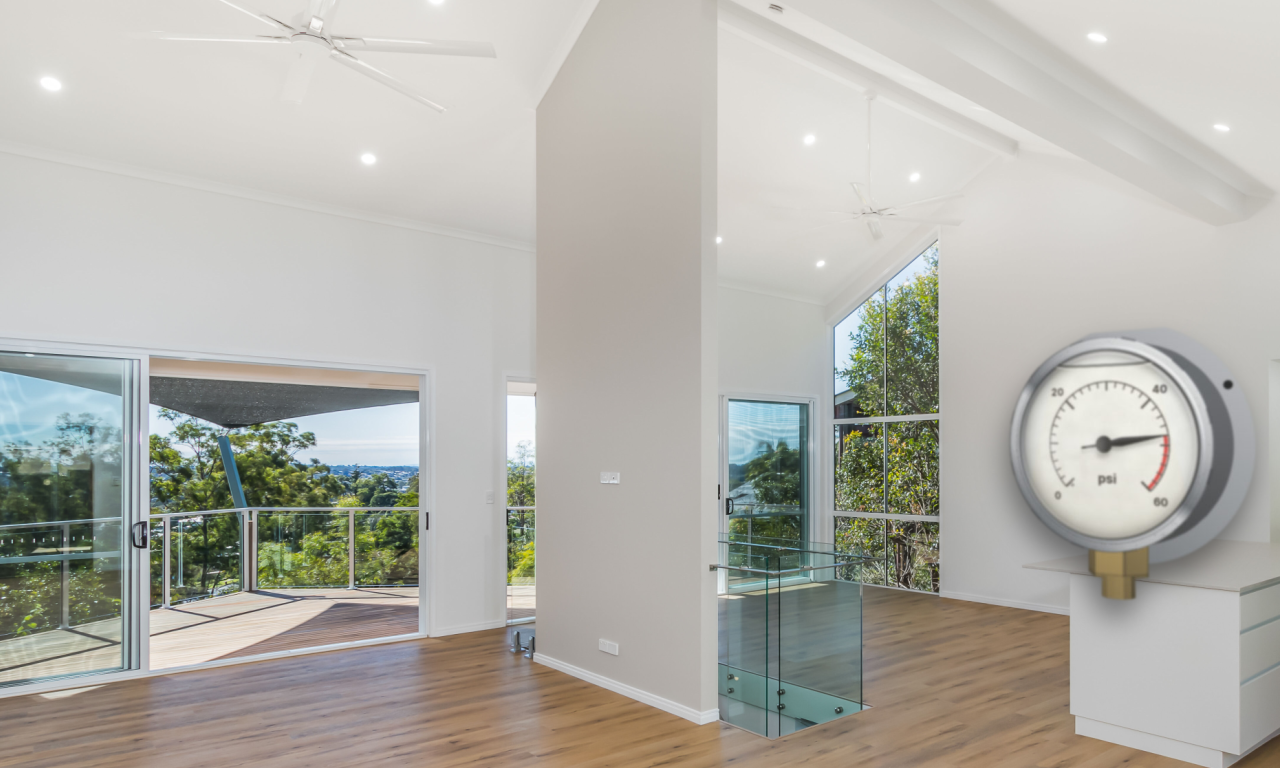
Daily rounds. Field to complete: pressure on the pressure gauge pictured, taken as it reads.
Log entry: 48 psi
